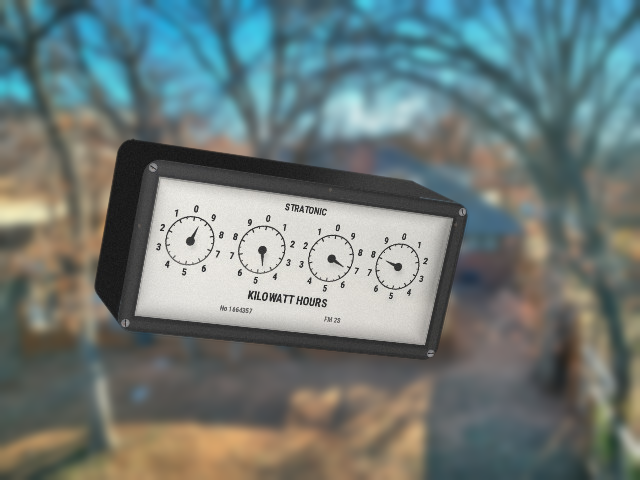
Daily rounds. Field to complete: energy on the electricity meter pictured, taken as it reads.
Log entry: 9468 kWh
